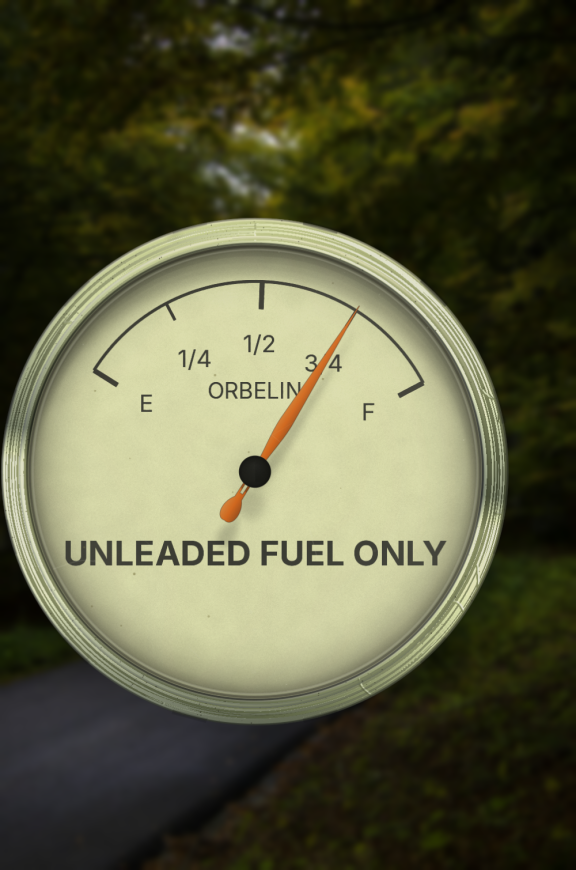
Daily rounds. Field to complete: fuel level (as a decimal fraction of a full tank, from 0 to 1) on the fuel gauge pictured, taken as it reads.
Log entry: 0.75
